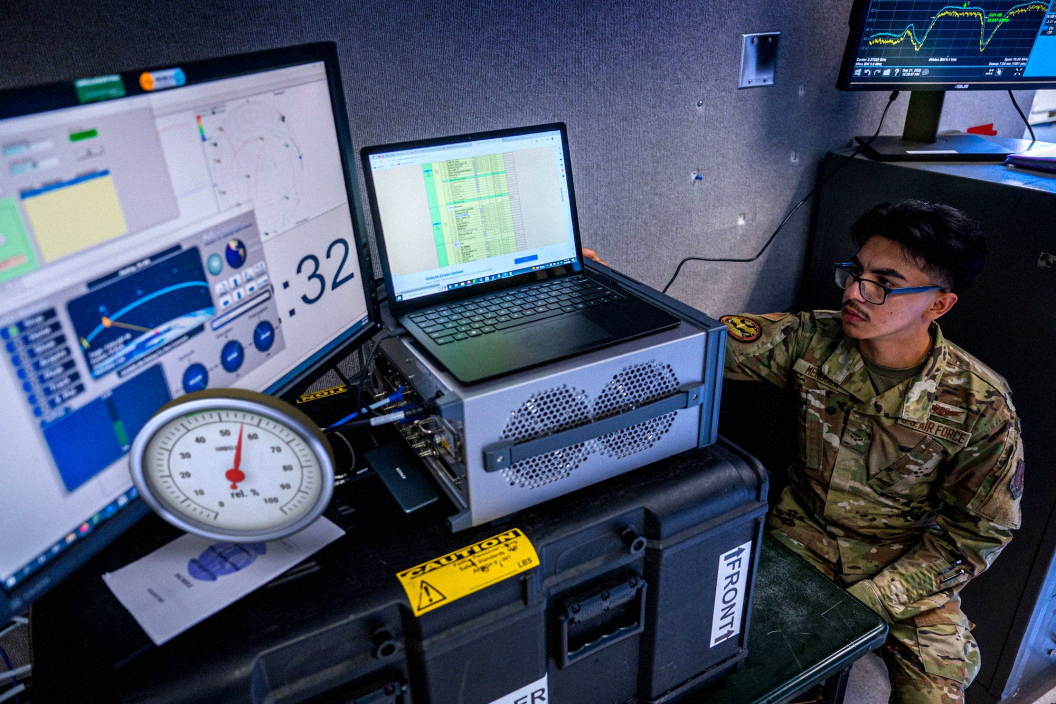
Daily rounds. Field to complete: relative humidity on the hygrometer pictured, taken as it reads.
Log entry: 56 %
